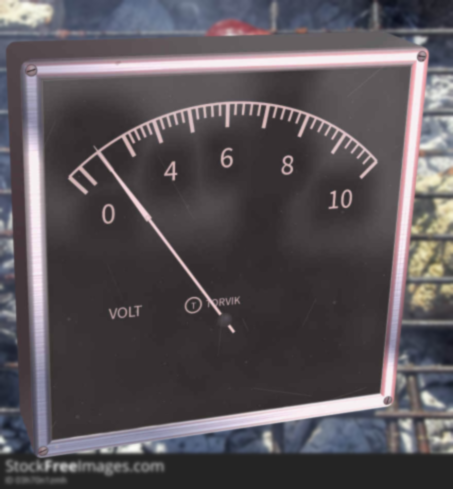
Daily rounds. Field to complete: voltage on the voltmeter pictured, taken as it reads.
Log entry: 2 V
